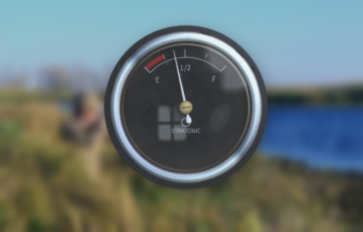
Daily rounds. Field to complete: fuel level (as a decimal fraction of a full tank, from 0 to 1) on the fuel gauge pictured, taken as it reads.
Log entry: 0.375
